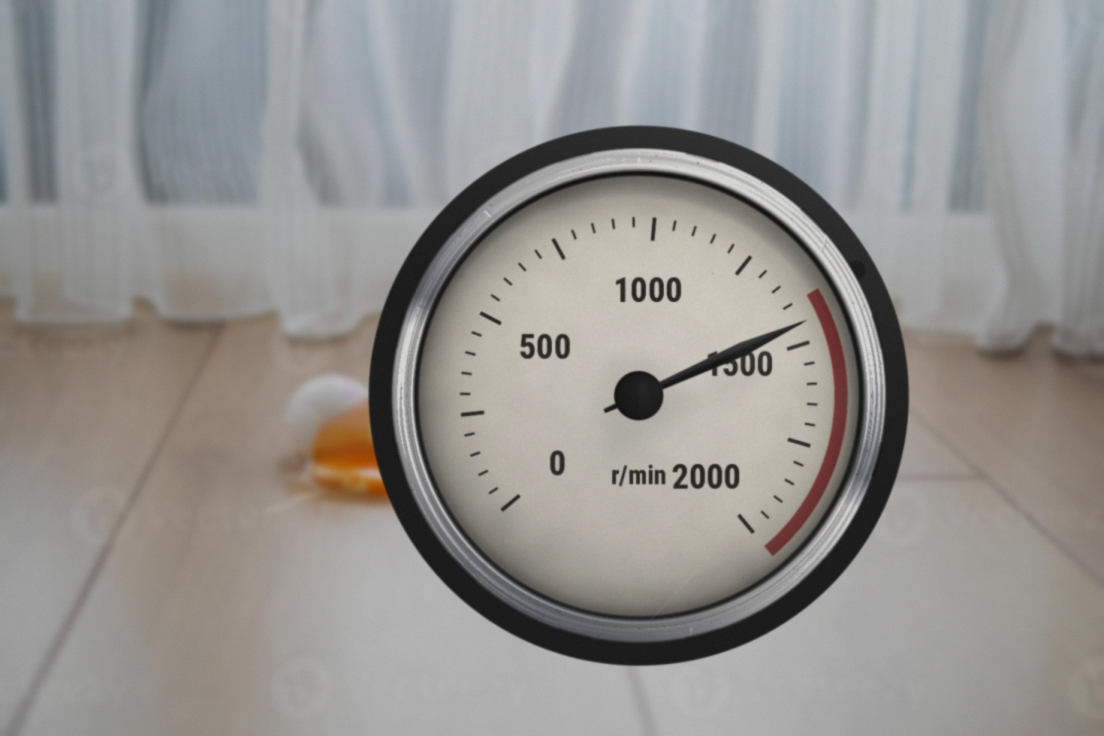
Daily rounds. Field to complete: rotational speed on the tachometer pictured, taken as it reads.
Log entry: 1450 rpm
